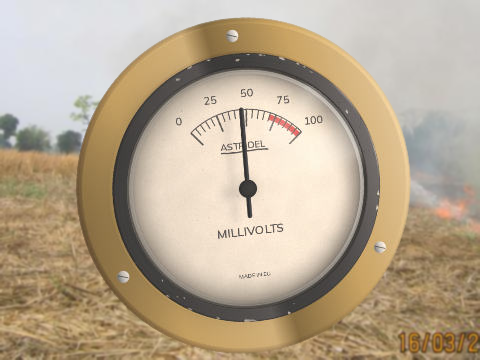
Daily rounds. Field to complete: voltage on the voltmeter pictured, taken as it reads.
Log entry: 45 mV
